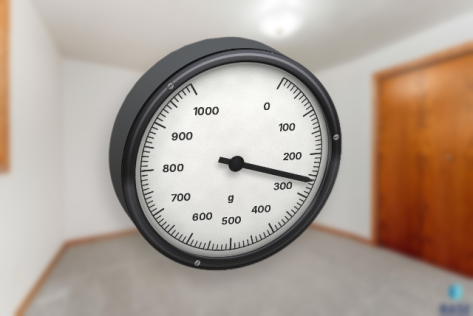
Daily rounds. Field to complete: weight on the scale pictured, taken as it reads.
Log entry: 260 g
